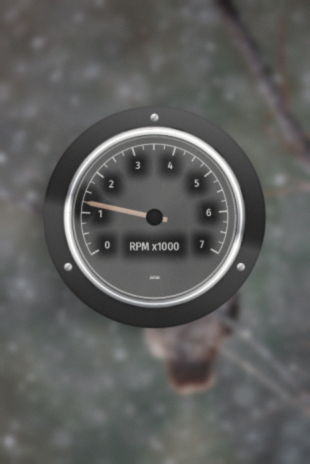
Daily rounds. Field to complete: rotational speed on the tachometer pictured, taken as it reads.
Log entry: 1250 rpm
